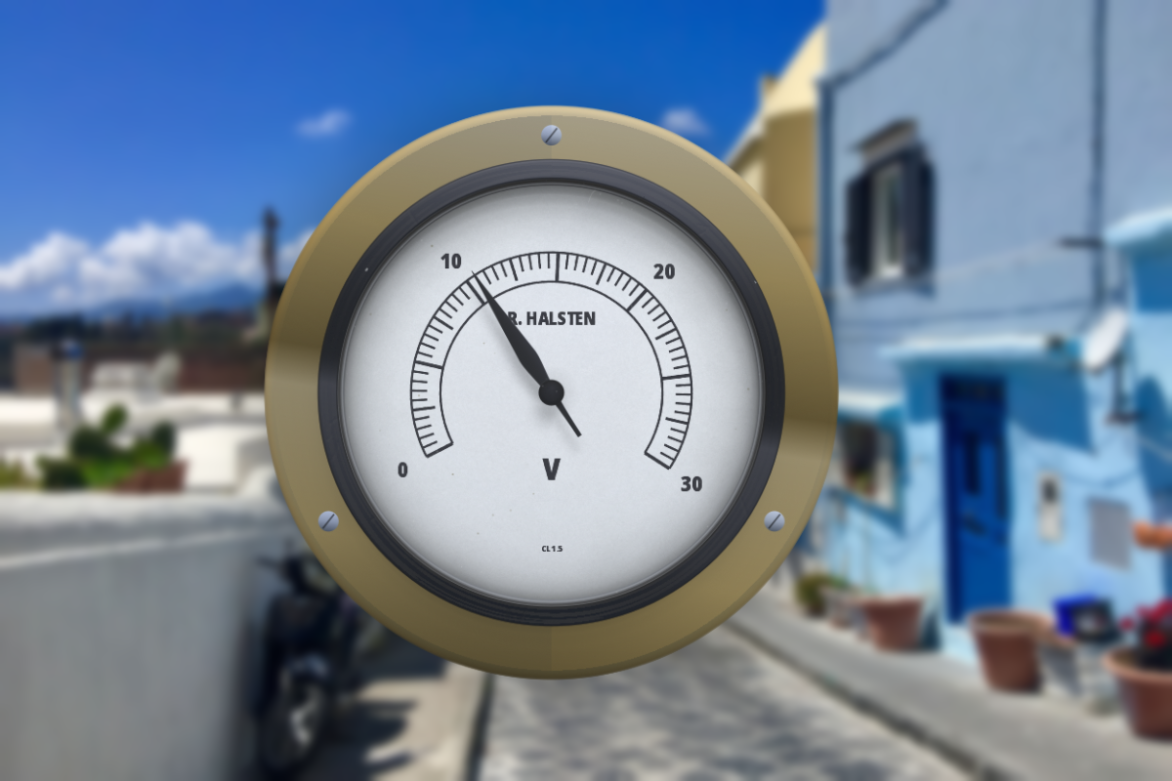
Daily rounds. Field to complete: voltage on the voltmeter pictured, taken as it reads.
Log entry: 10.5 V
